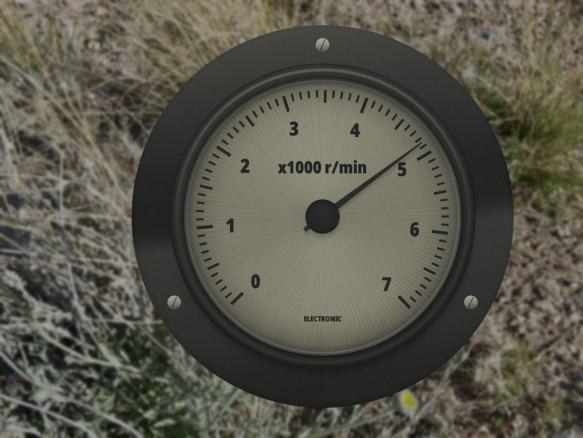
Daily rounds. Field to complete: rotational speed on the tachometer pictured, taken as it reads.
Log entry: 4850 rpm
